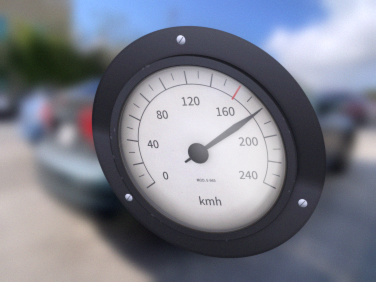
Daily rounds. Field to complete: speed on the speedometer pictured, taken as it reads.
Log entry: 180 km/h
